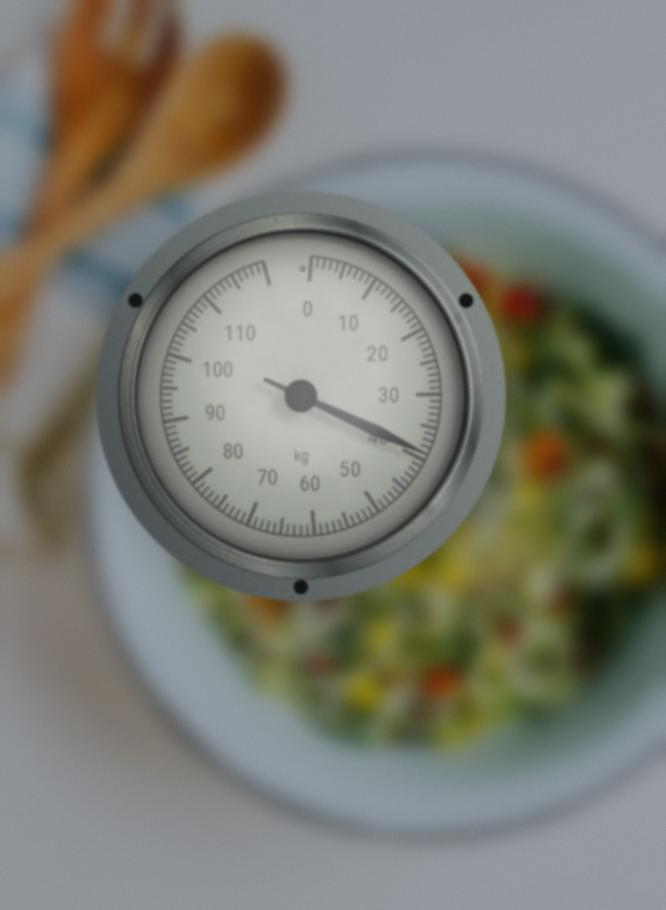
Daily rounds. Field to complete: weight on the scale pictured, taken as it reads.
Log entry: 39 kg
